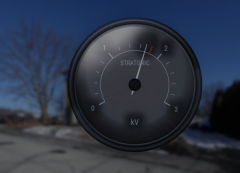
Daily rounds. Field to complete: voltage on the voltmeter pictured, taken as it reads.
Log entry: 1.7 kV
